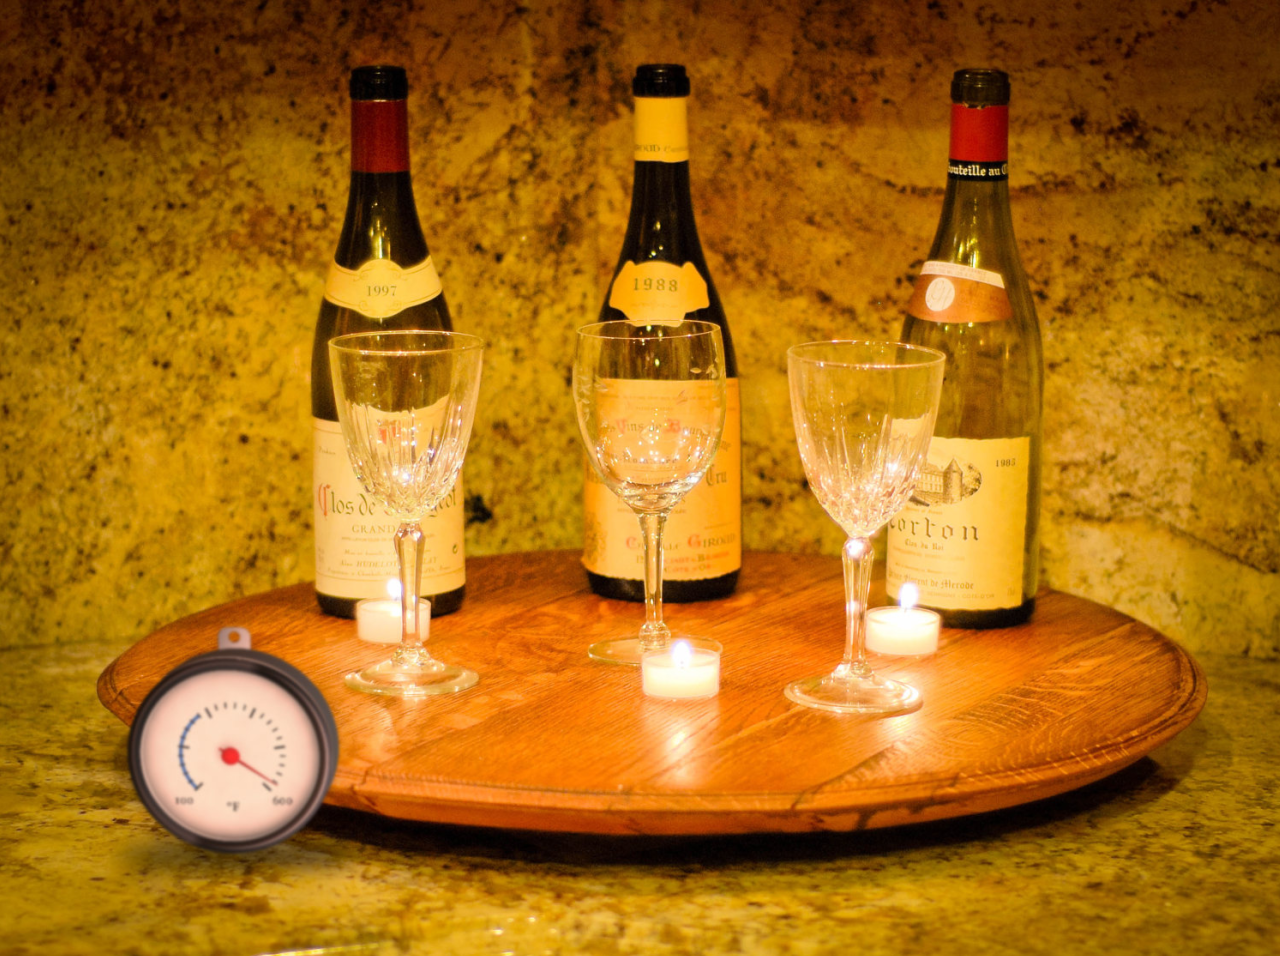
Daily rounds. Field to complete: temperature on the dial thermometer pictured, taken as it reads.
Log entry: 580 °F
